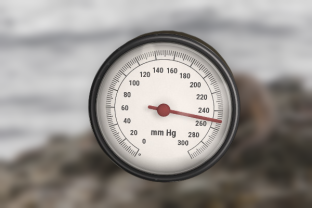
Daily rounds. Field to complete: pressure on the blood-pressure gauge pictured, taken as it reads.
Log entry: 250 mmHg
